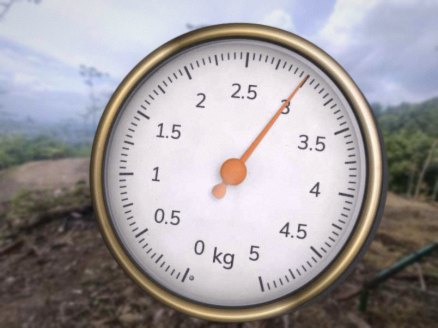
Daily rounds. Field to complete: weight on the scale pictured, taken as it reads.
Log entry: 3 kg
